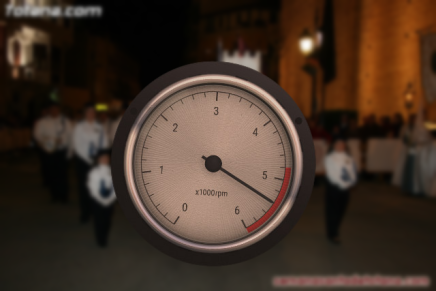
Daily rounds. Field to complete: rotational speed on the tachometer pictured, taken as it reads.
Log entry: 5400 rpm
